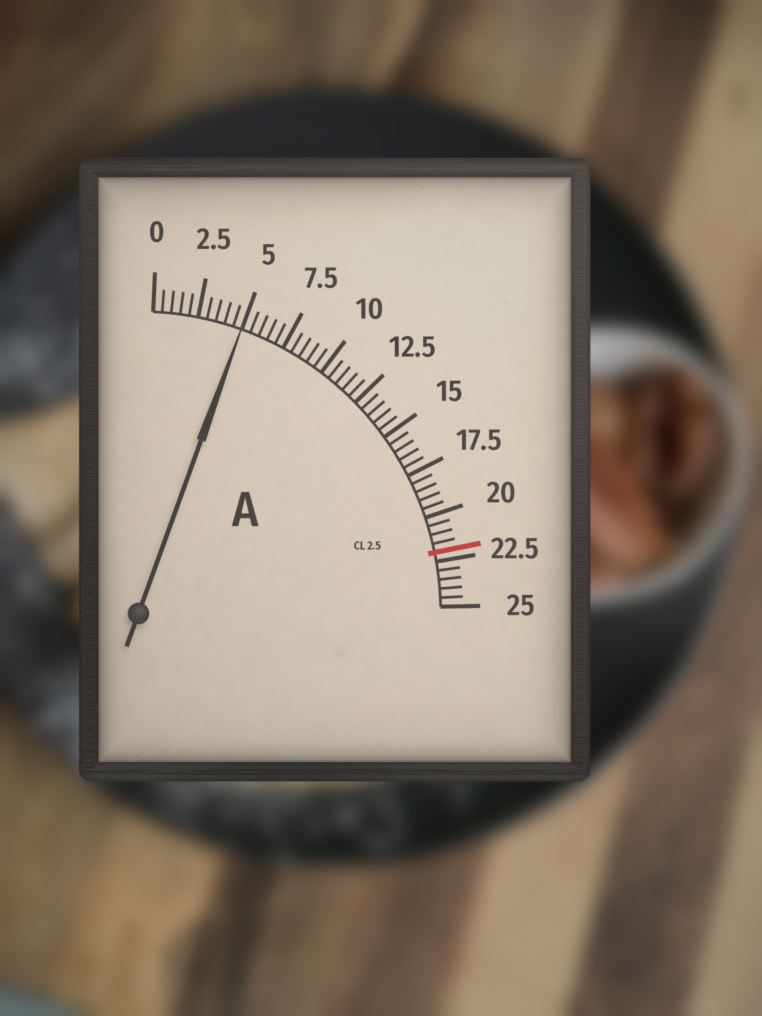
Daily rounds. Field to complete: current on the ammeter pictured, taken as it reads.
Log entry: 5 A
